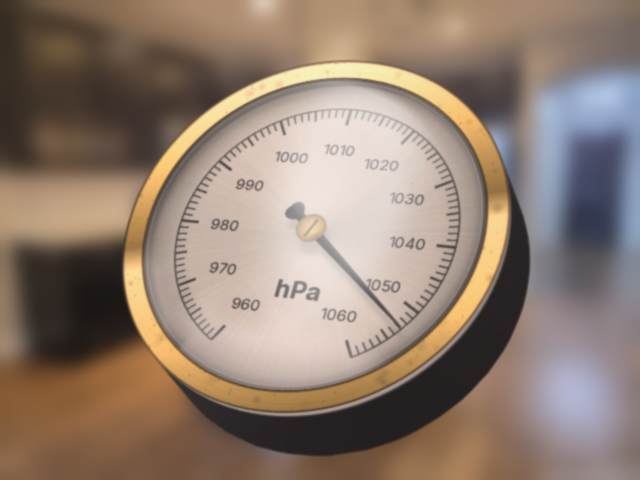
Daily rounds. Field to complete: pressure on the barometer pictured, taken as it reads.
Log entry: 1053 hPa
